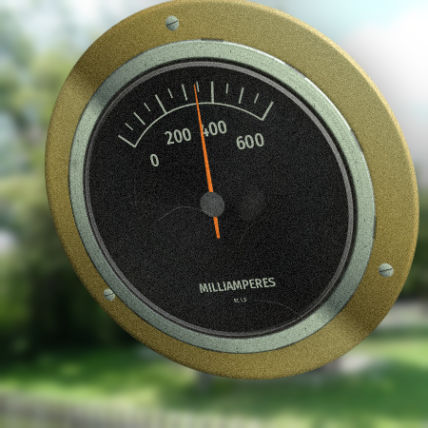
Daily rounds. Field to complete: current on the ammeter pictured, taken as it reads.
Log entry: 350 mA
